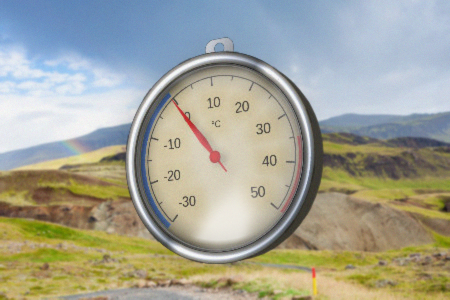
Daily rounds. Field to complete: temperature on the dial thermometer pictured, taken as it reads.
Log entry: 0 °C
